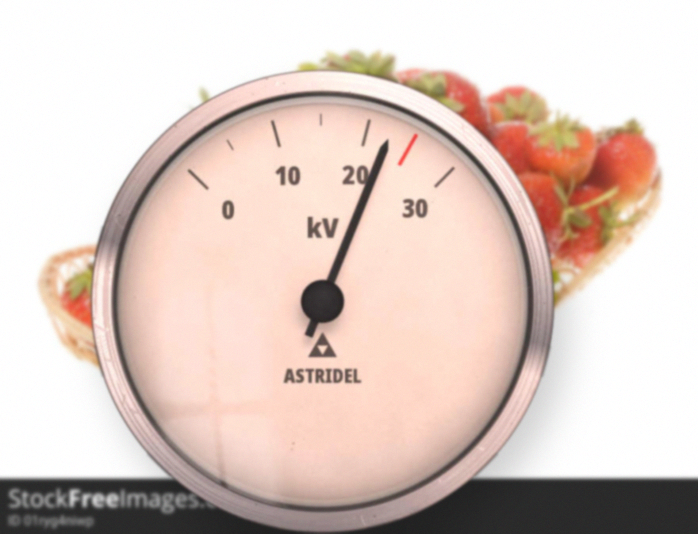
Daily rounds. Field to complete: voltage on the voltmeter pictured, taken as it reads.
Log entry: 22.5 kV
